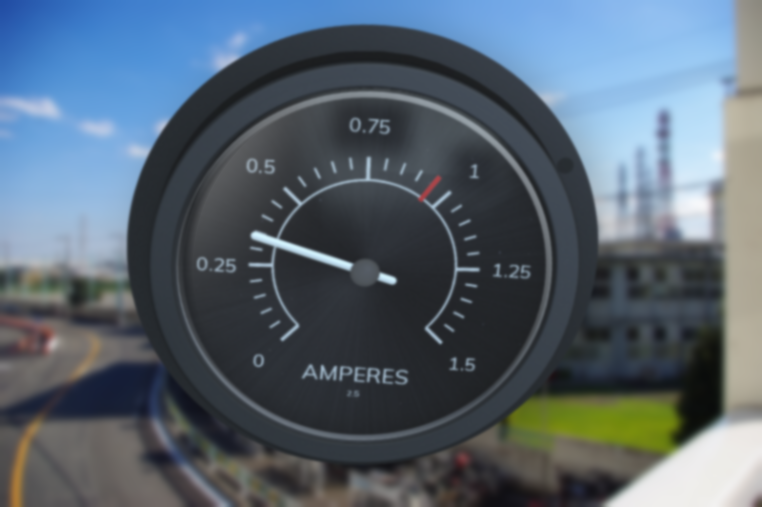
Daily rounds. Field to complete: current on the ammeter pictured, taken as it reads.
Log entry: 0.35 A
